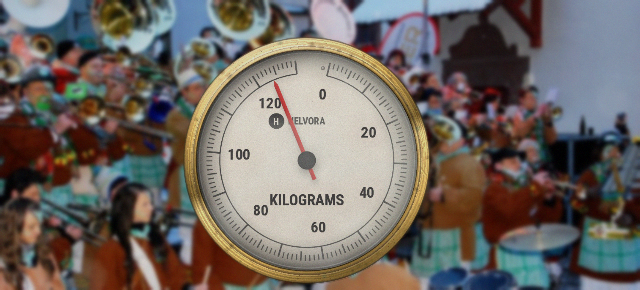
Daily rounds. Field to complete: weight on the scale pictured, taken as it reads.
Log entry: 124 kg
